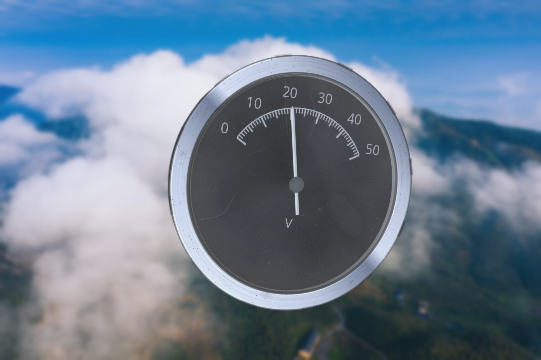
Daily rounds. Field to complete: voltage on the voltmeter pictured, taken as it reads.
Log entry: 20 V
